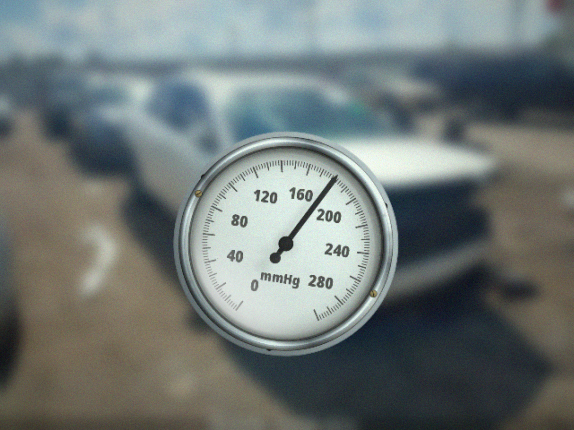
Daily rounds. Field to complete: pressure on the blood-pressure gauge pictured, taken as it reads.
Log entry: 180 mmHg
